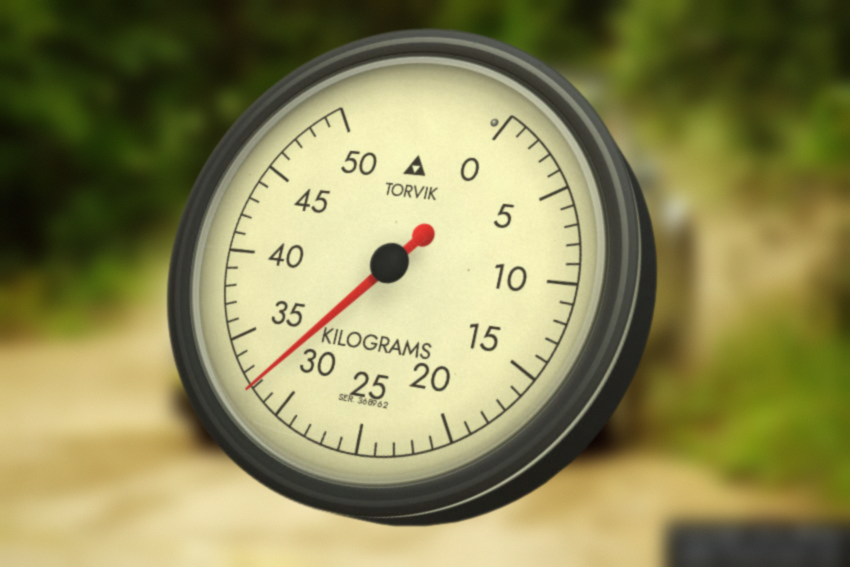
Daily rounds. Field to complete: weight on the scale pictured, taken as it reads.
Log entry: 32 kg
